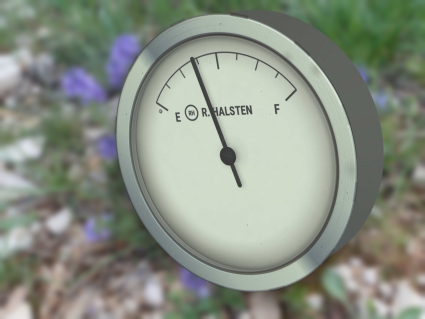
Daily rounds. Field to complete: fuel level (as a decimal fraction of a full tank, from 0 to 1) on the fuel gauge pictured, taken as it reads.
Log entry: 0.375
